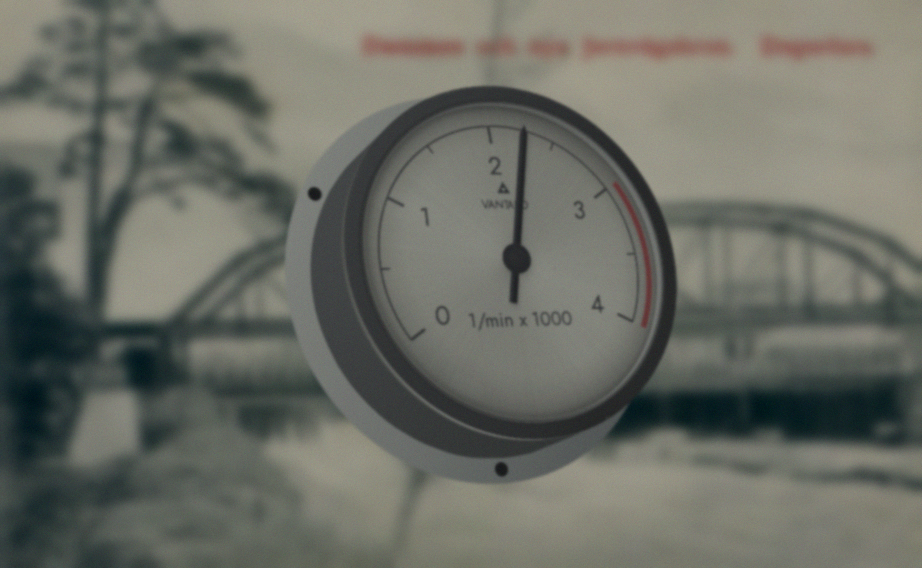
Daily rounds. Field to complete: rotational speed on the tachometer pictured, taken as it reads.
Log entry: 2250 rpm
